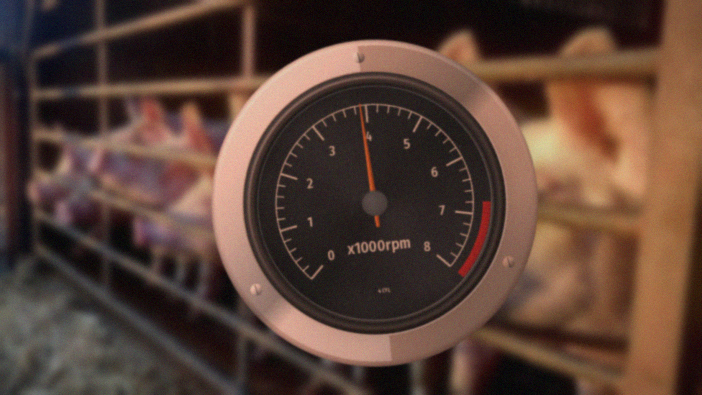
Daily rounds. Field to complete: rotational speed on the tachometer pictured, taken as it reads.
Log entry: 3900 rpm
